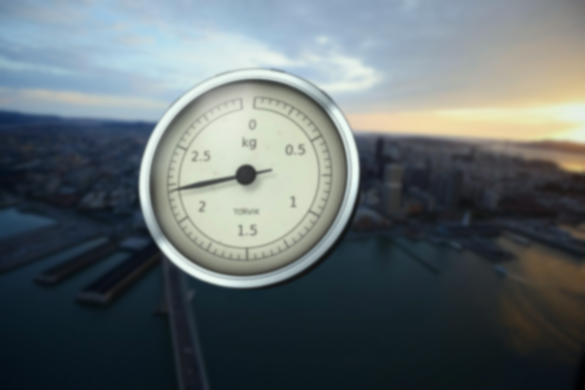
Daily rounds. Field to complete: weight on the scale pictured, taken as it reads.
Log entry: 2.2 kg
